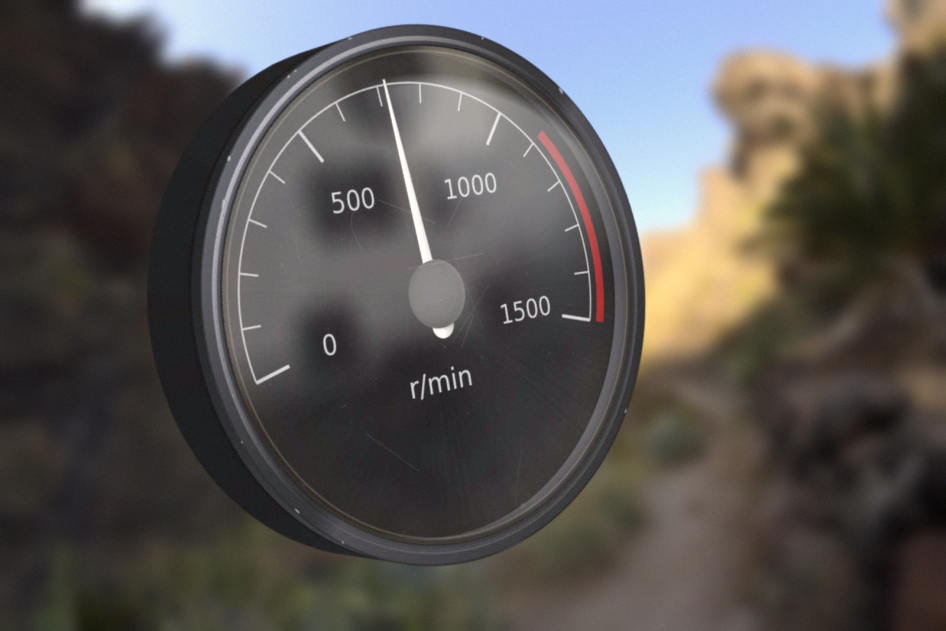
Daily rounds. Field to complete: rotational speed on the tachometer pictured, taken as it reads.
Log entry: 700 rpm
